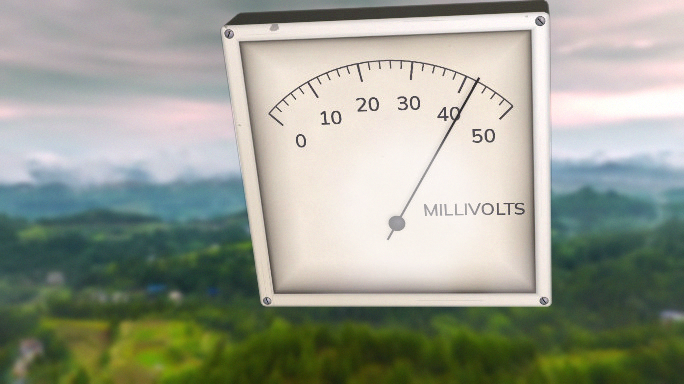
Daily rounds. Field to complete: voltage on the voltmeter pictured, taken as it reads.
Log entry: 42 mV
